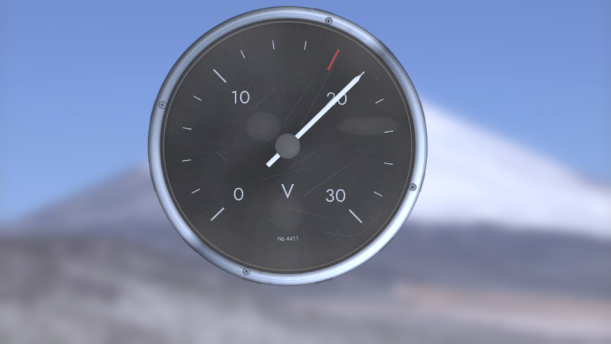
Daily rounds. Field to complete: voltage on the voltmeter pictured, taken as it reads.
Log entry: 20 V
